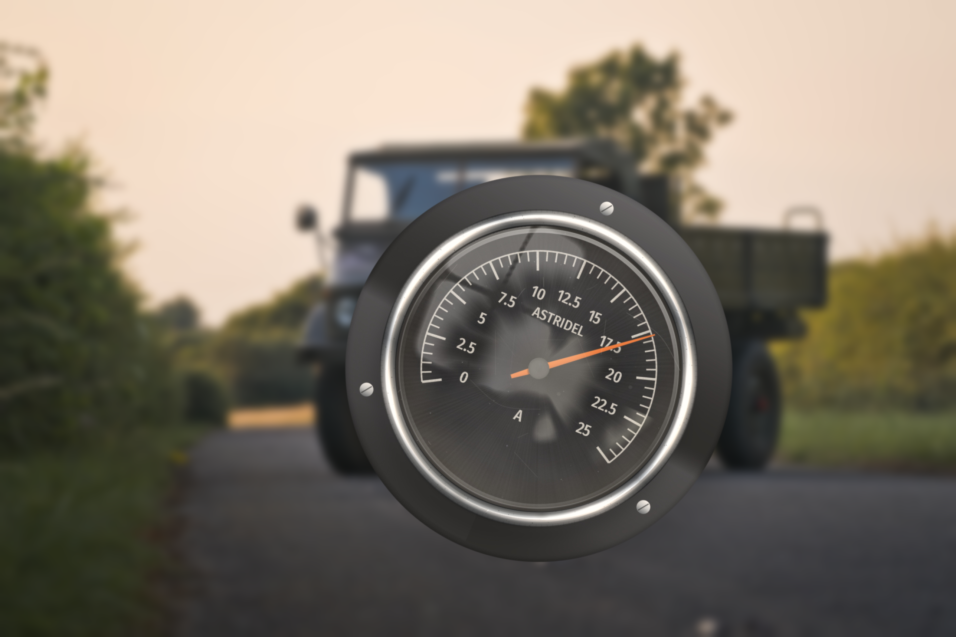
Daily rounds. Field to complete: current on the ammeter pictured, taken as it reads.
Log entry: 17.75 A
